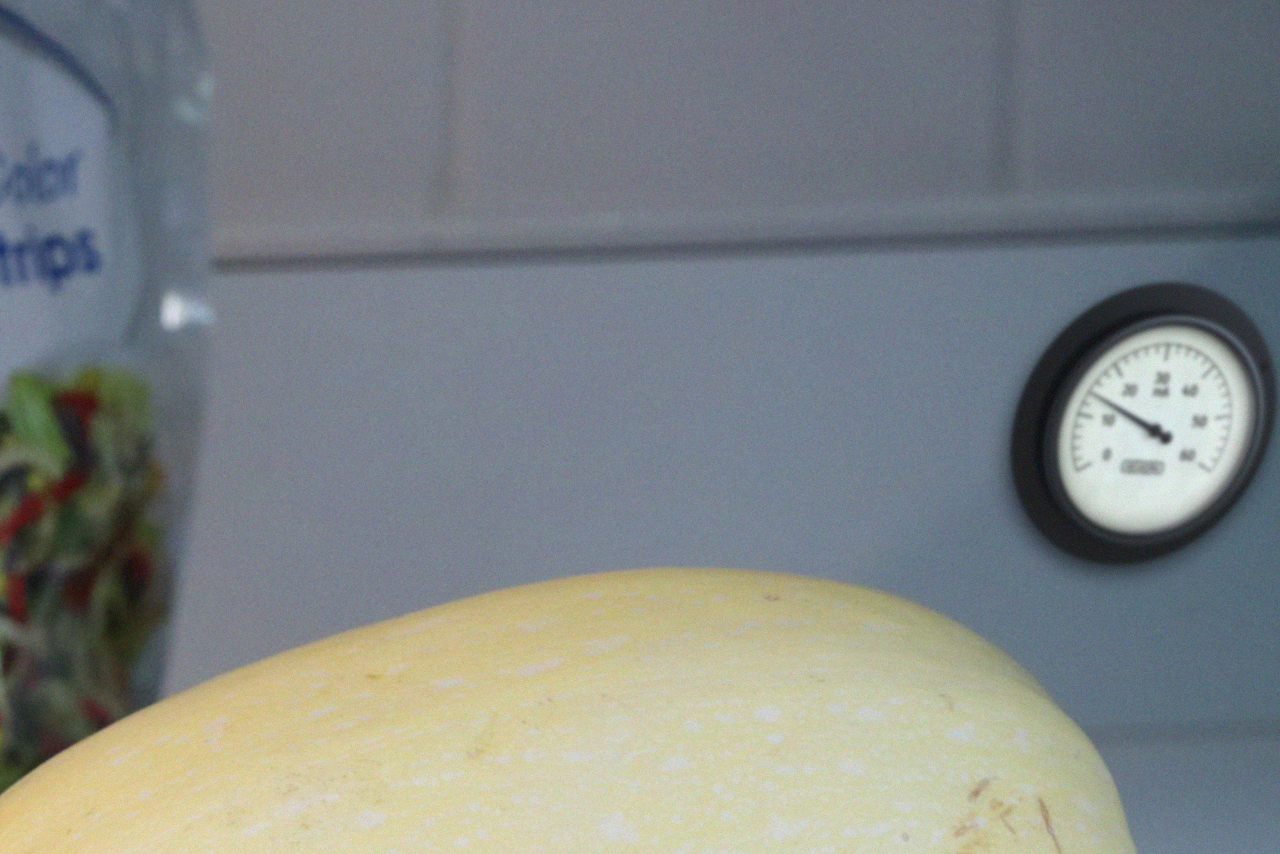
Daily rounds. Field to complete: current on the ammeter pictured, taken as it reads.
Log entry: 14 mA
